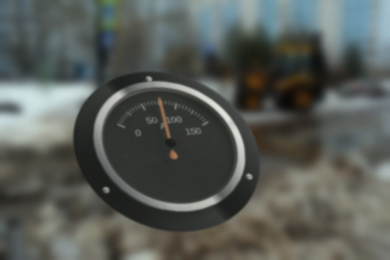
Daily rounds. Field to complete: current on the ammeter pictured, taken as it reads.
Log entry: 75 A
